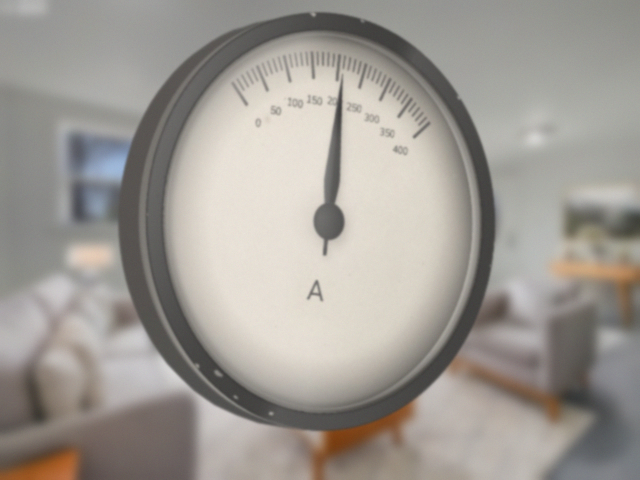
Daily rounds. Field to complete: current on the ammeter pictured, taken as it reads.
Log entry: 200 A
